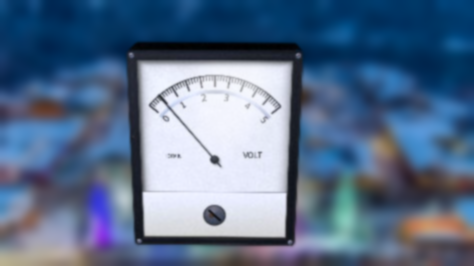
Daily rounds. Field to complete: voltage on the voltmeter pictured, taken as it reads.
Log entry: 0.5 V
